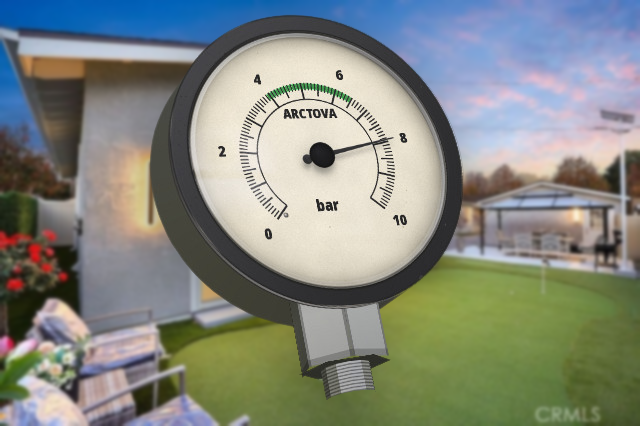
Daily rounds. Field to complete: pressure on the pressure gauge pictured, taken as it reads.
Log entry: 8 bar
